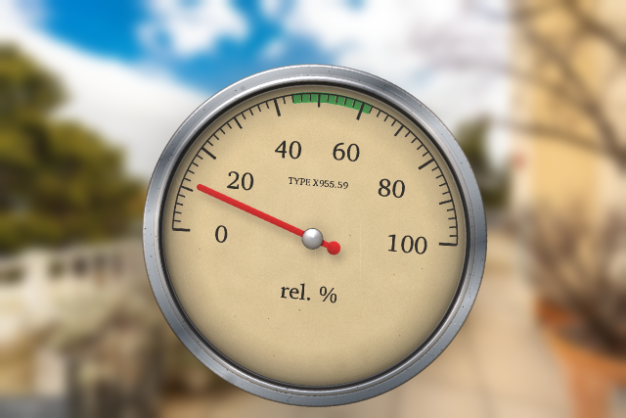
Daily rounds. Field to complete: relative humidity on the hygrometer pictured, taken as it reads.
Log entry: 12 %
